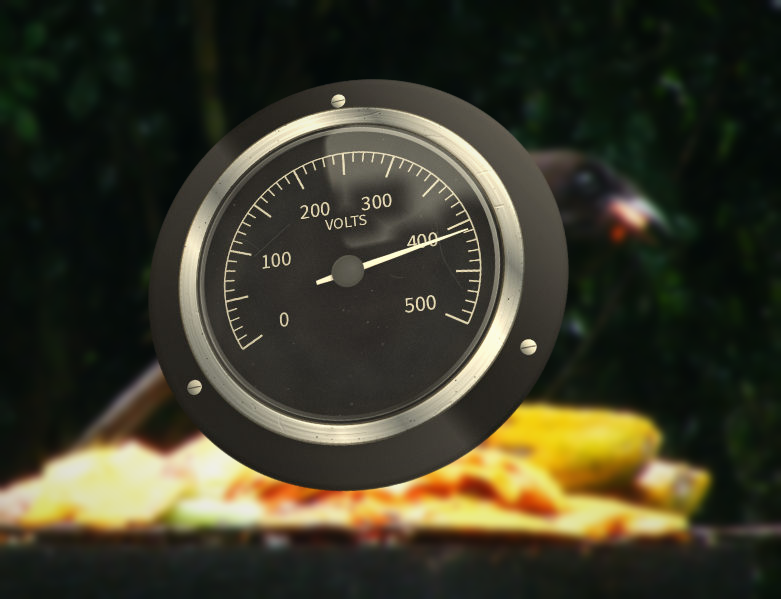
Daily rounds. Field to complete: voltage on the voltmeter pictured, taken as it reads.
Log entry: 410 V
